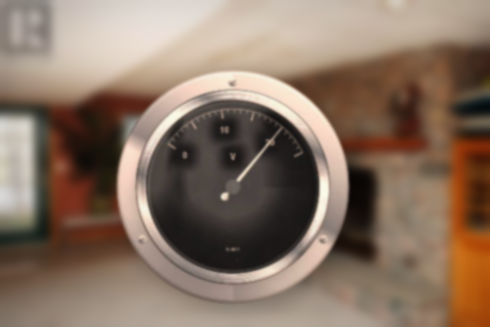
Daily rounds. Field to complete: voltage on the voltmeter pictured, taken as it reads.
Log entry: 20 V
